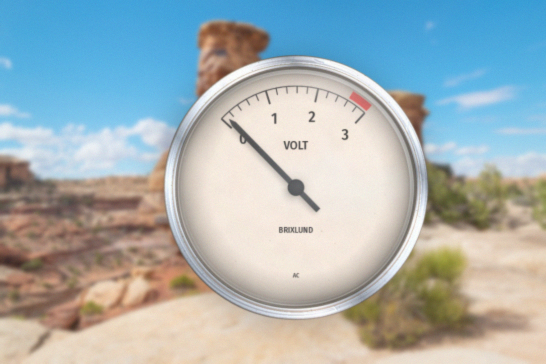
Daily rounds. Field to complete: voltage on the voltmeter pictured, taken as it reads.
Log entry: 0.1 V
